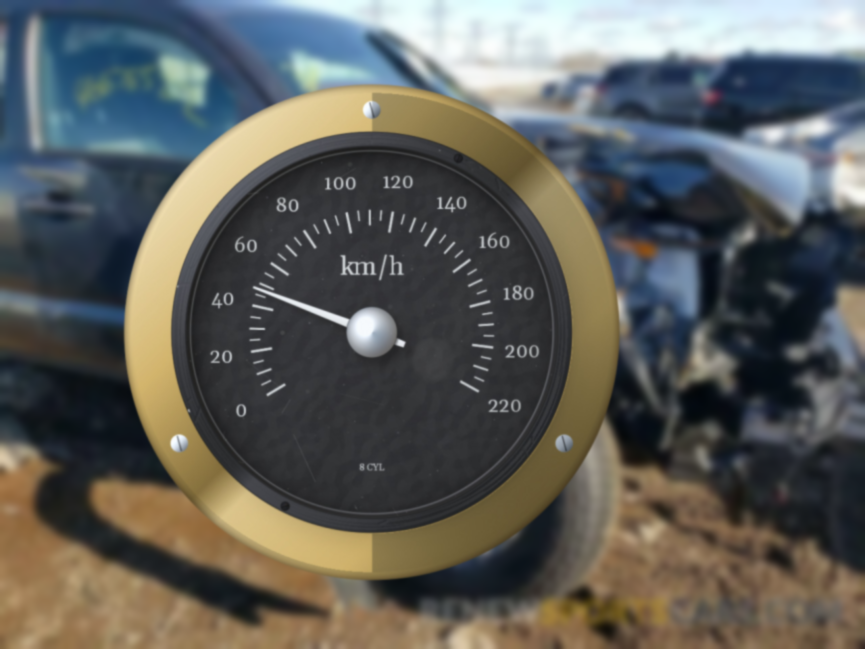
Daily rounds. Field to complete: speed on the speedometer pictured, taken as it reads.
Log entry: 47.5 km/h
